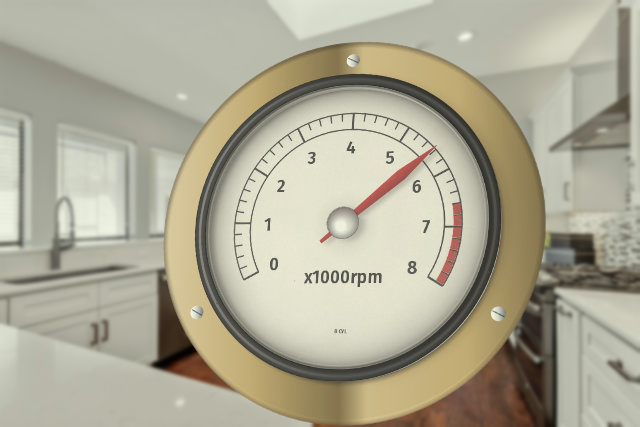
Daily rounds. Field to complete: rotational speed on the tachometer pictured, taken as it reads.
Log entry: 5600 rpm
